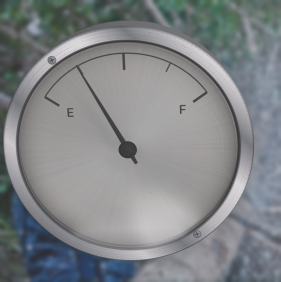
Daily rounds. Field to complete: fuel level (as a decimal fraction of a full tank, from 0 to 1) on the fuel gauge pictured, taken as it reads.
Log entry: 0.25
